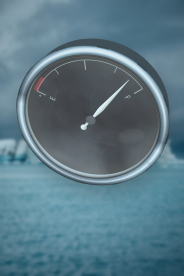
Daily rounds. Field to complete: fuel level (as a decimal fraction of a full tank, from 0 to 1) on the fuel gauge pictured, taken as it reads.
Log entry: 0.875
